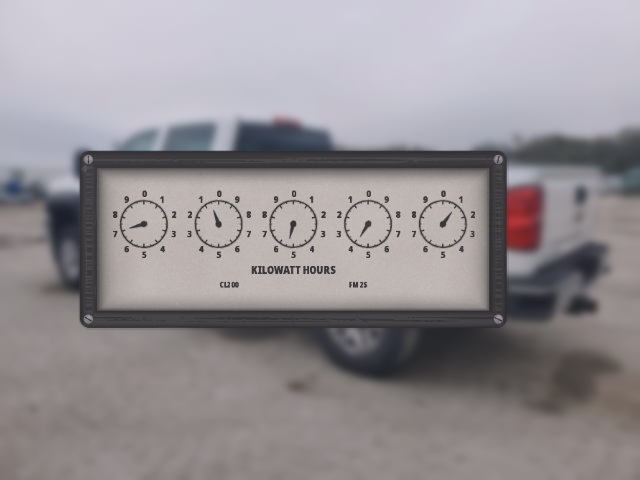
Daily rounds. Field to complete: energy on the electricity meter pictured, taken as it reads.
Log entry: 70541 kWh
